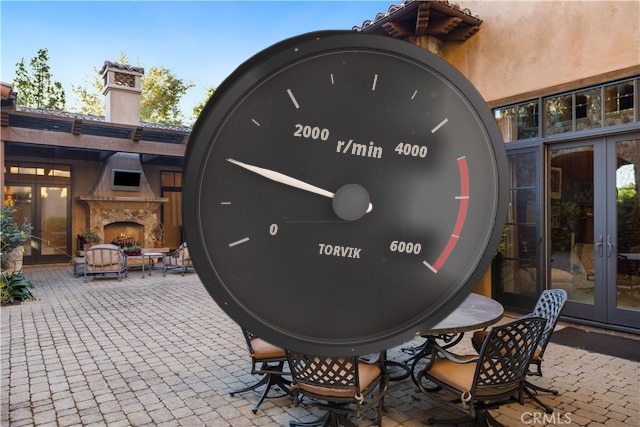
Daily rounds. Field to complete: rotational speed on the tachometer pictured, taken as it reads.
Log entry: 1000 rpm
